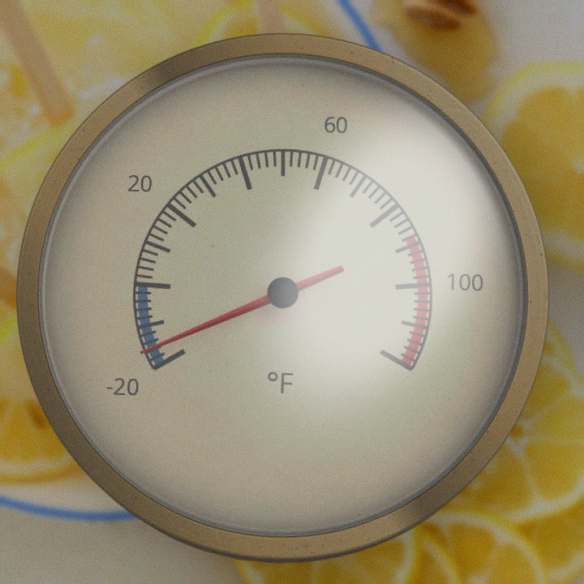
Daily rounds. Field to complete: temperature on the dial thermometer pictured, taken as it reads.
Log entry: -16 °F
